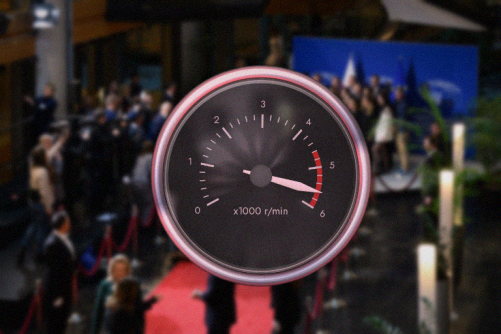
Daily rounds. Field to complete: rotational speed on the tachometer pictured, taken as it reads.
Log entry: 5600 rpm
